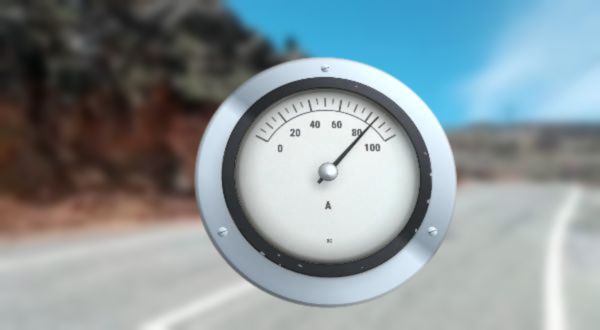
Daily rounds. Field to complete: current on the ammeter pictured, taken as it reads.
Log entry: 85 A
